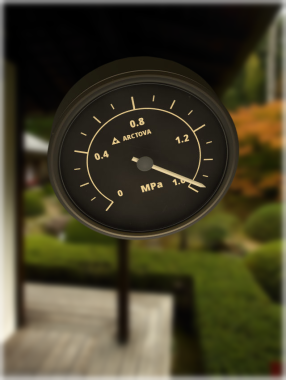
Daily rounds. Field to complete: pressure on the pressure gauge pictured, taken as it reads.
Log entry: 1.55 MPa
